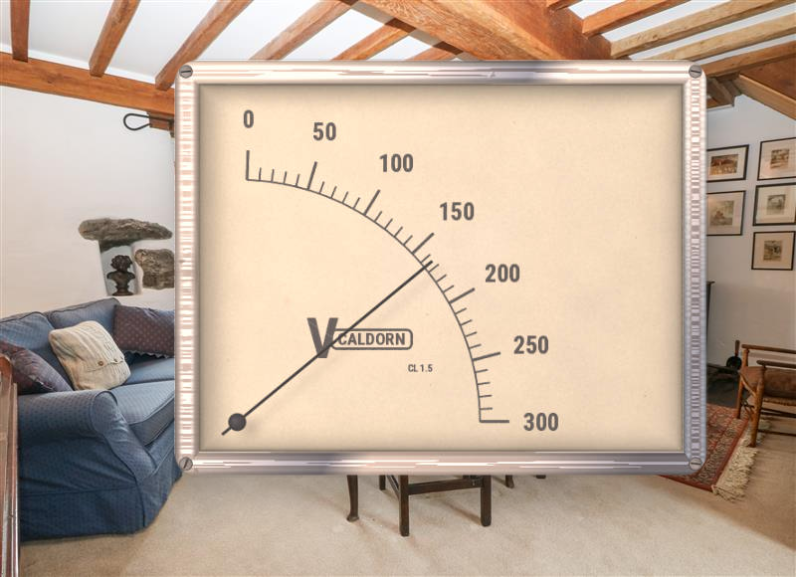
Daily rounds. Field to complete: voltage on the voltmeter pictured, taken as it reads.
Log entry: 165 V
